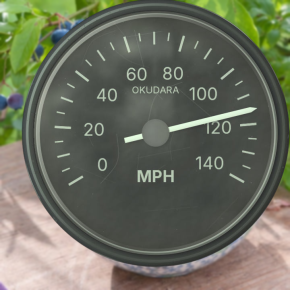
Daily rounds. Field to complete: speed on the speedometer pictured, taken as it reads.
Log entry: 115 mph
